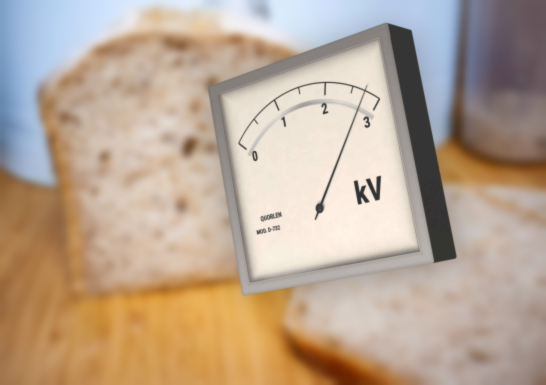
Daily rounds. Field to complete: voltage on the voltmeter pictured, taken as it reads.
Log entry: 2.75 kV
